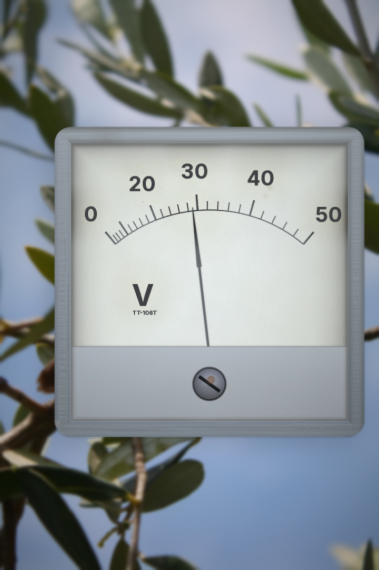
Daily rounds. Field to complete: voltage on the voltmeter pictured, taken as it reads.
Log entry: 29 V
